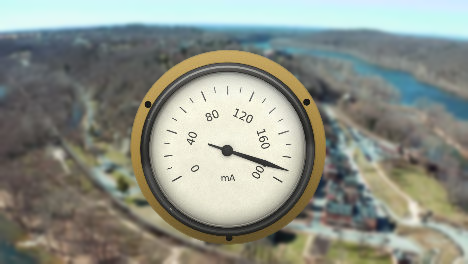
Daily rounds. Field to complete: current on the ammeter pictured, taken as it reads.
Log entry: 190 mA
